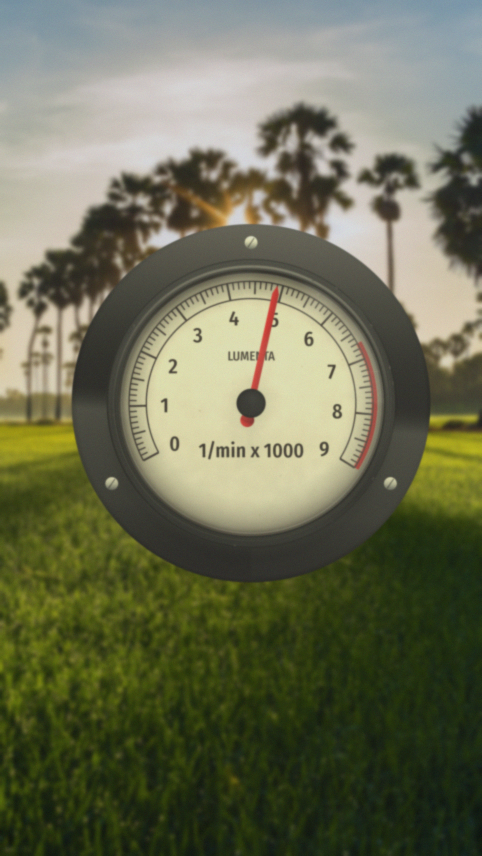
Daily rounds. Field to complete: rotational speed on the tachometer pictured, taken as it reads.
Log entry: 4900 rpm
